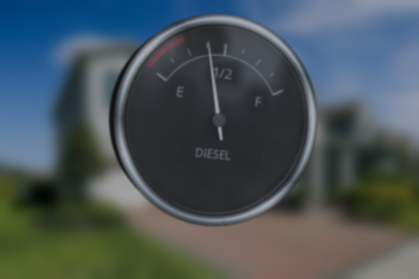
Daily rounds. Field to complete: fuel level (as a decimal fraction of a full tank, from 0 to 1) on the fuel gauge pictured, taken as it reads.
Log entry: 0.375
